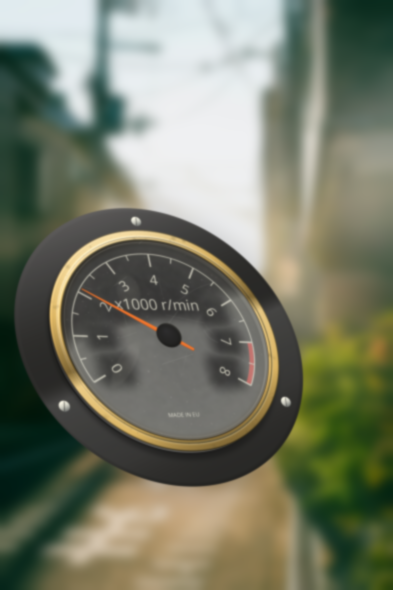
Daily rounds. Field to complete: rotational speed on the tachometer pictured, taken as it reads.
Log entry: 2000 rpm
